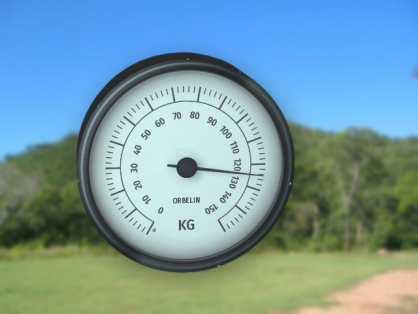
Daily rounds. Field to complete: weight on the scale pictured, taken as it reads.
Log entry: 124 kg
